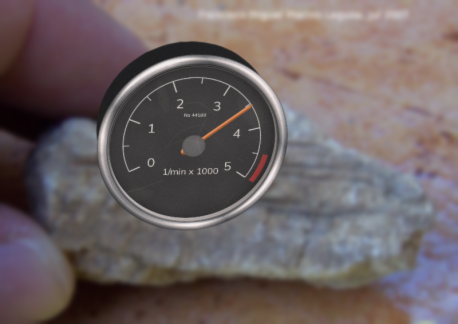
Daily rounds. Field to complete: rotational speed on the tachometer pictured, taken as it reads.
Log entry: 3500 rpm
